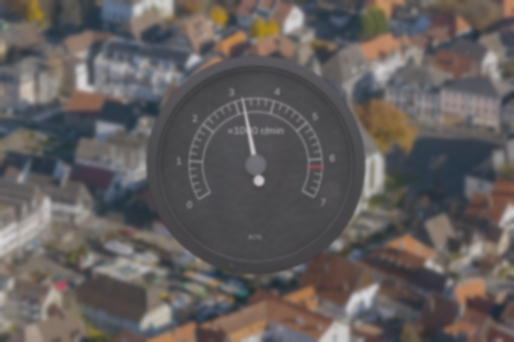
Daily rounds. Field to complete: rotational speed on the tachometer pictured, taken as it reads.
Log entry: 3200 rpm
